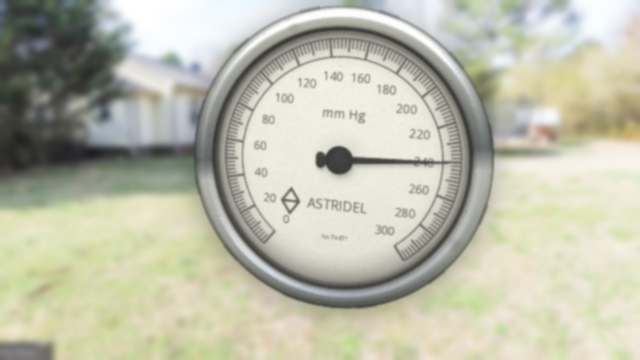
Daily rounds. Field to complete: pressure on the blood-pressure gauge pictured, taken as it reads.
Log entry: 240 mmHg
